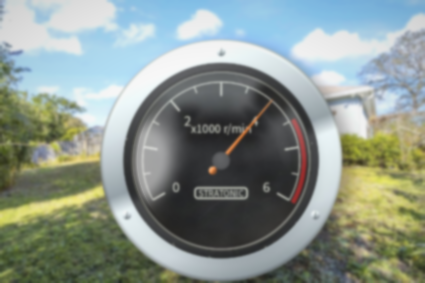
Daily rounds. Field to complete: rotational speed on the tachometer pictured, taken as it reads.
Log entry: 4000 rpm
